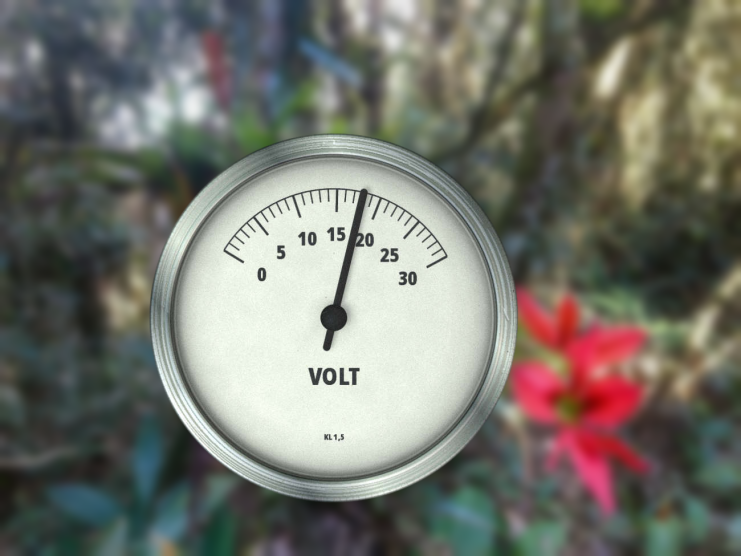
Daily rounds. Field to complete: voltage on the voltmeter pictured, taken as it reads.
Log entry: 18 V
